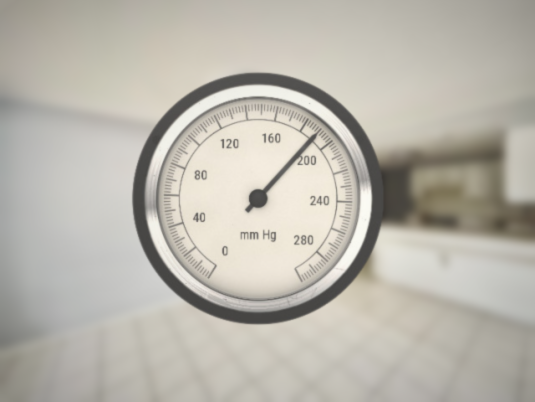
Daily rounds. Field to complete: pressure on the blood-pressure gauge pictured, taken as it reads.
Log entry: 190 mmHg
